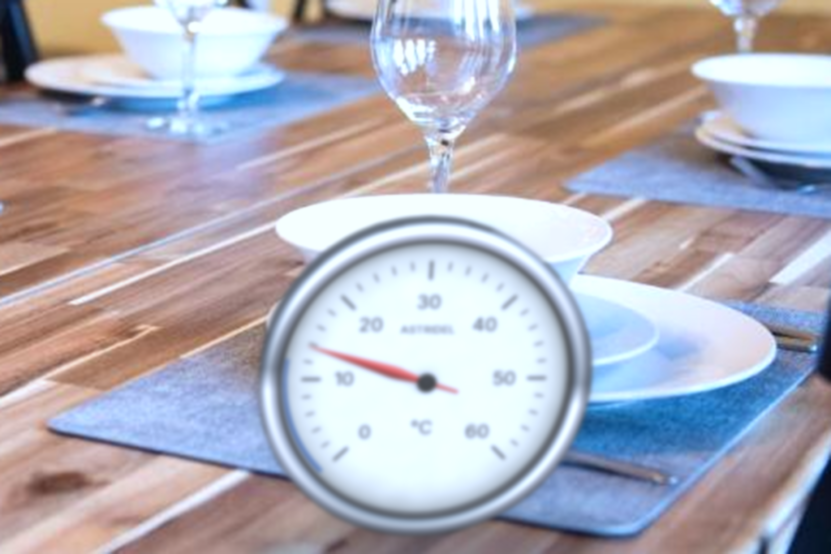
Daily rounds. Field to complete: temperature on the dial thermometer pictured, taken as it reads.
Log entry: 14 °C
